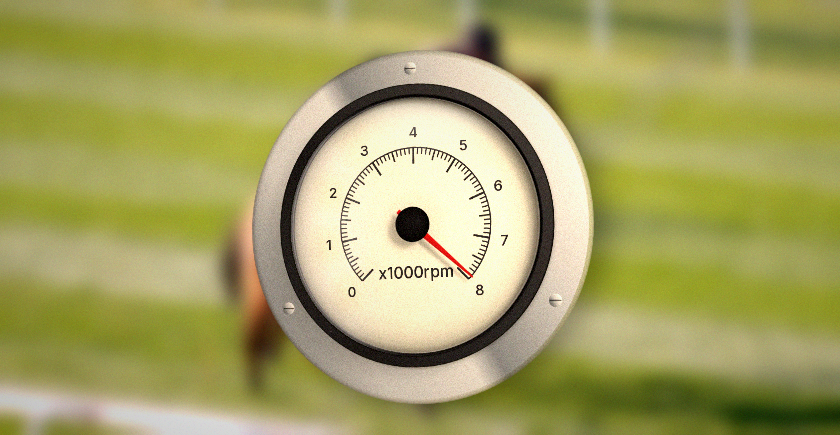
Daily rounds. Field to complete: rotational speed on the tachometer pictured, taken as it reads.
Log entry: 7900 rpm
